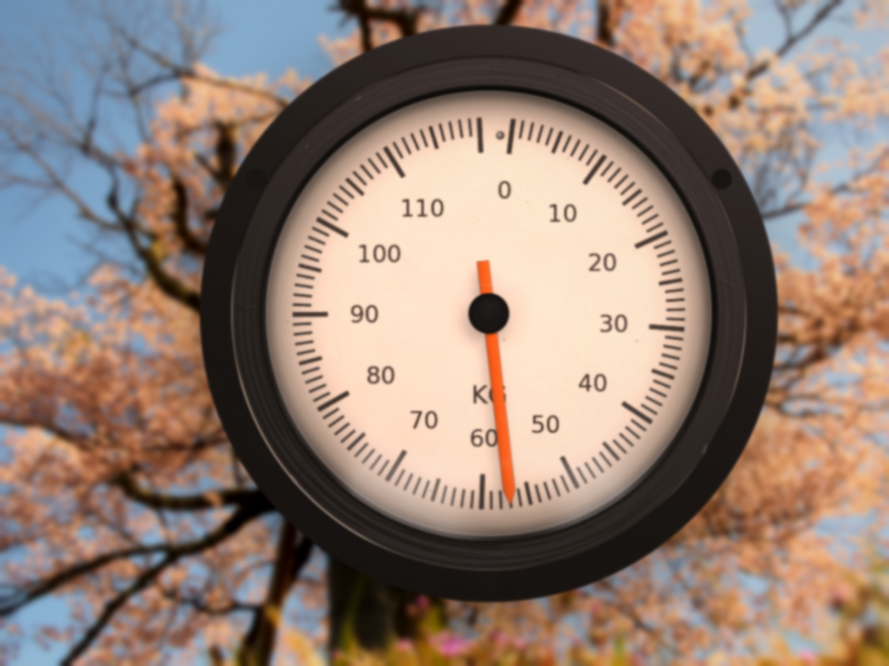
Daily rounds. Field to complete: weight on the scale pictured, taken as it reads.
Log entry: 57 kg
